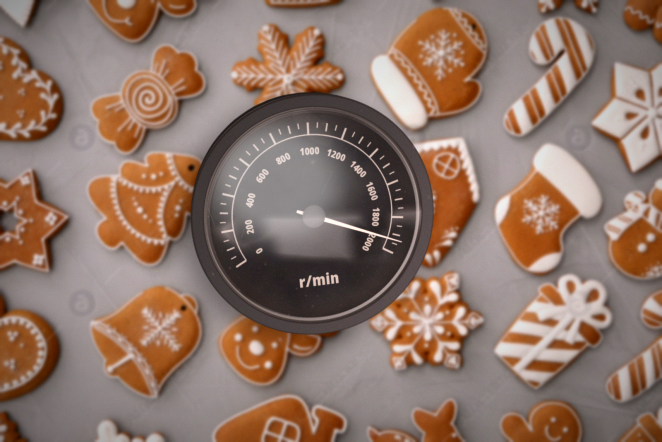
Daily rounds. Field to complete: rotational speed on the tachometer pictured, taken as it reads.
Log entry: 1925 rpm
